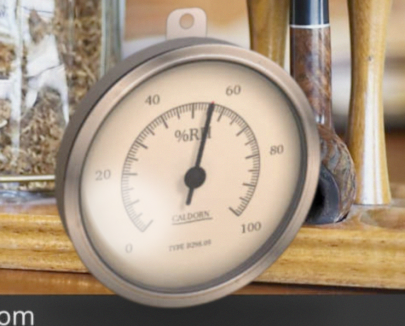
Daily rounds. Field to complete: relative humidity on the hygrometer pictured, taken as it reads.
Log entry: 55 %
